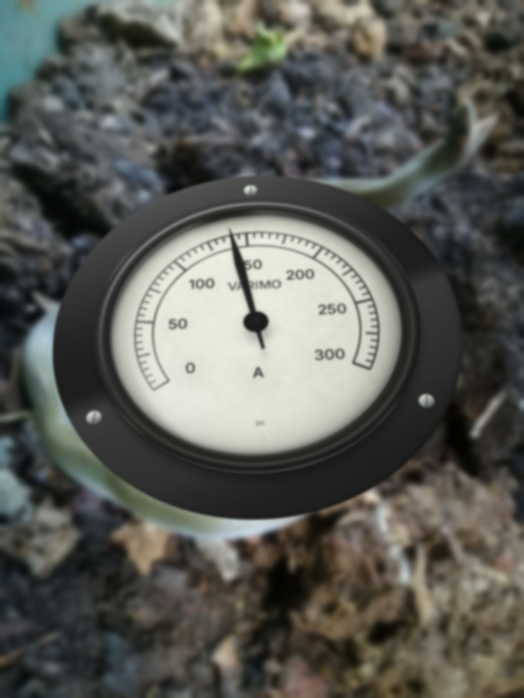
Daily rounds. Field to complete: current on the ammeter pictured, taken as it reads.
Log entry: 140 A
